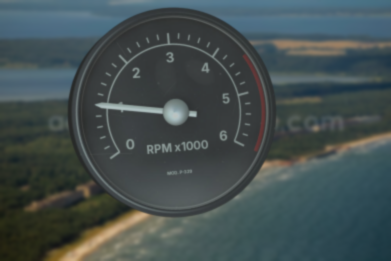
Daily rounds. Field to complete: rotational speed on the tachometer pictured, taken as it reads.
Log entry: 1000 rpm
